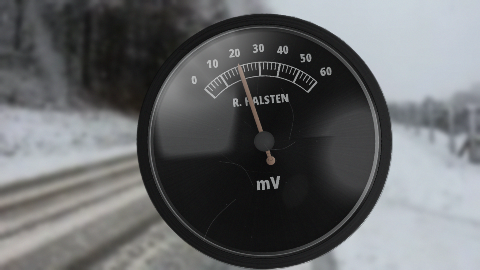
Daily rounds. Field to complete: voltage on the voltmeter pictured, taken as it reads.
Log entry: 20 mV
